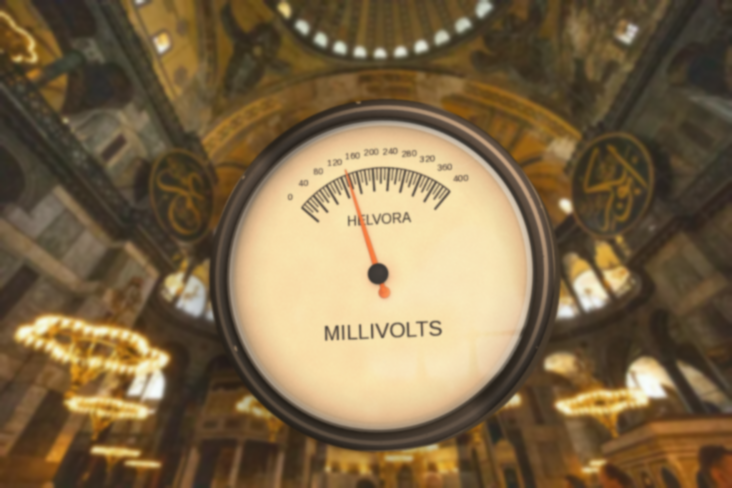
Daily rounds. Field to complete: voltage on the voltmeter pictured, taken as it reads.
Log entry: 140 mV
